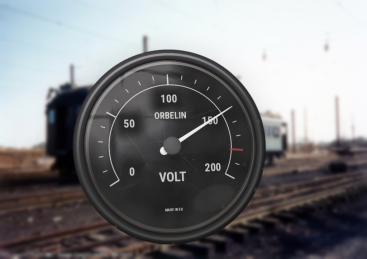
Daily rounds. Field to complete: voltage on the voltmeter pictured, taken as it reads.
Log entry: 150 V
